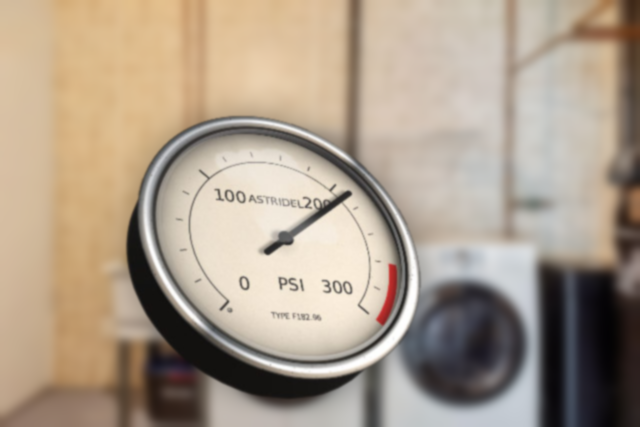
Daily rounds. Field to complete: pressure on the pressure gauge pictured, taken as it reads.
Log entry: 210 psi
